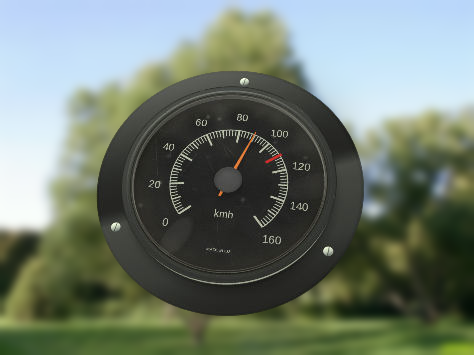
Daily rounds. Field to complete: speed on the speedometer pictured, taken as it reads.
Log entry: 90 km/h
